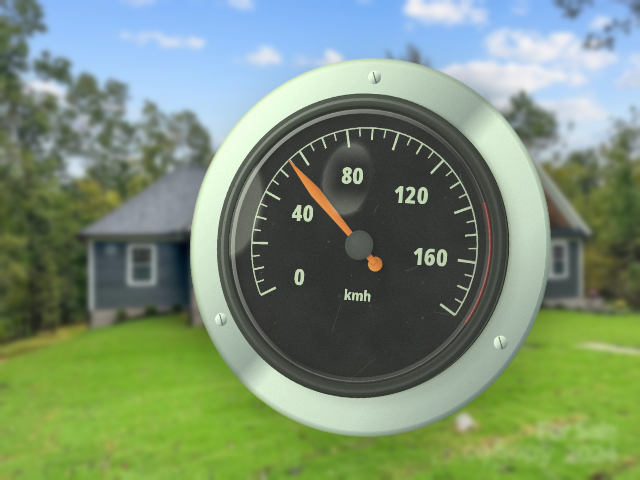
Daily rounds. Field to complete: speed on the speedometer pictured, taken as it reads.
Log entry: 55 km/h
